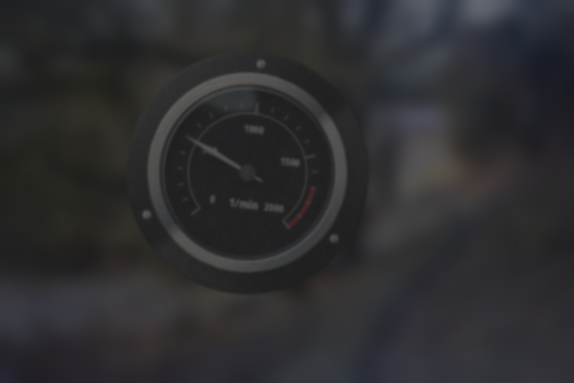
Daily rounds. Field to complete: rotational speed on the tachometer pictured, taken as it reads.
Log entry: 500 rpm
